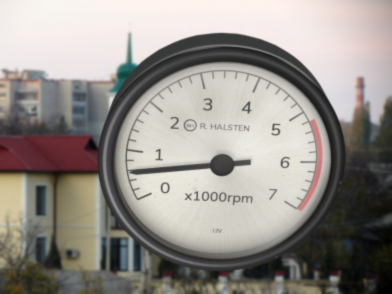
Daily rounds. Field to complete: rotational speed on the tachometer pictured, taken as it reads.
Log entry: 600 rpm
